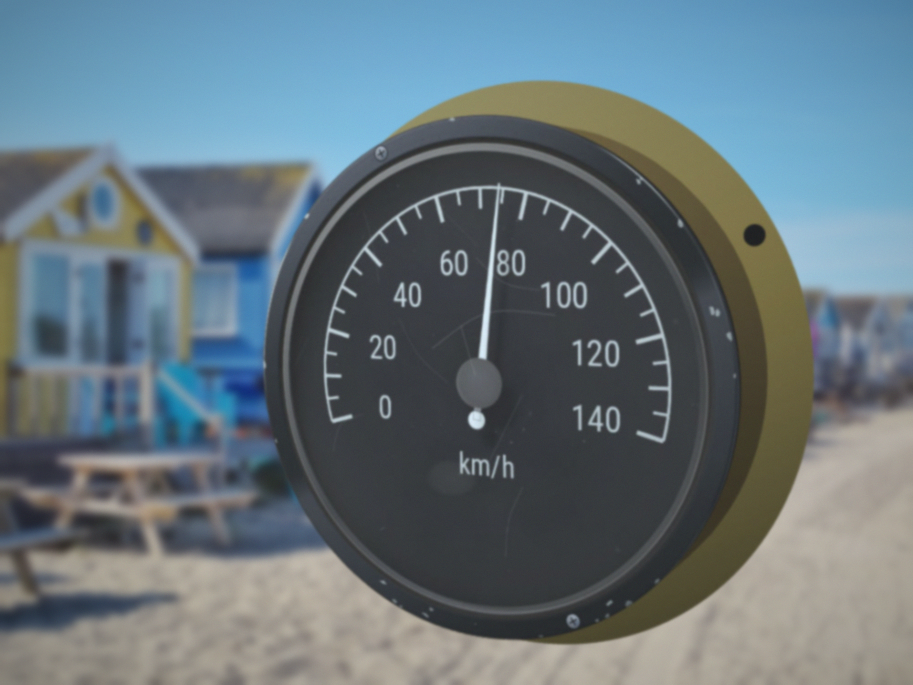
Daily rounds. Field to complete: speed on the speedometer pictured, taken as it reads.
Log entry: 75 km/h
